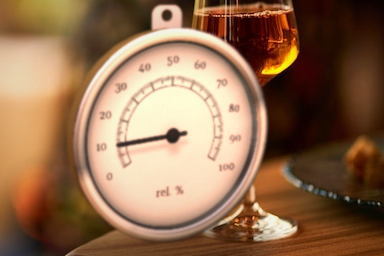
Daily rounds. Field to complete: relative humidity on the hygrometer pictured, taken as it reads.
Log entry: 10 %
